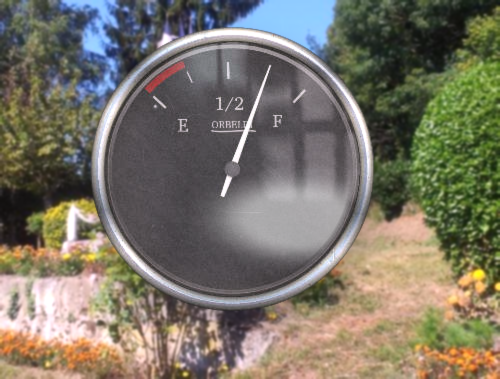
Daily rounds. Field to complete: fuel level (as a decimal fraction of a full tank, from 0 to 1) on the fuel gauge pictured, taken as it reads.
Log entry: 0.75
